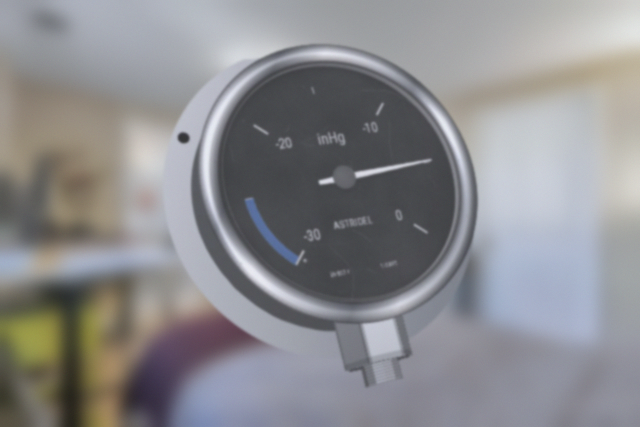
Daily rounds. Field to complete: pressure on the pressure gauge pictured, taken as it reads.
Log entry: -5 inHg
